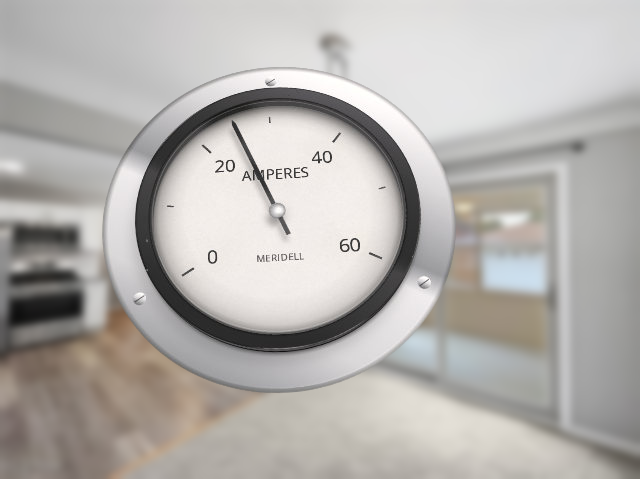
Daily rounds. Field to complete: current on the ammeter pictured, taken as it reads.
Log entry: 25 A
